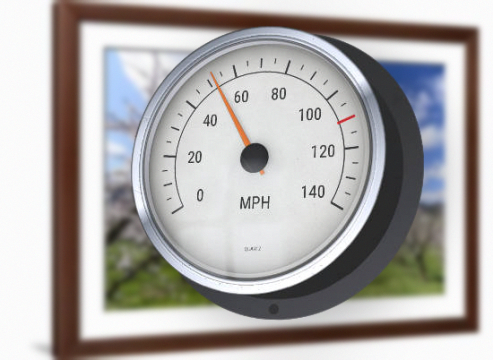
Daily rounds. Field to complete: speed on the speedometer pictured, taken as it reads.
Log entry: 52.5 mph
